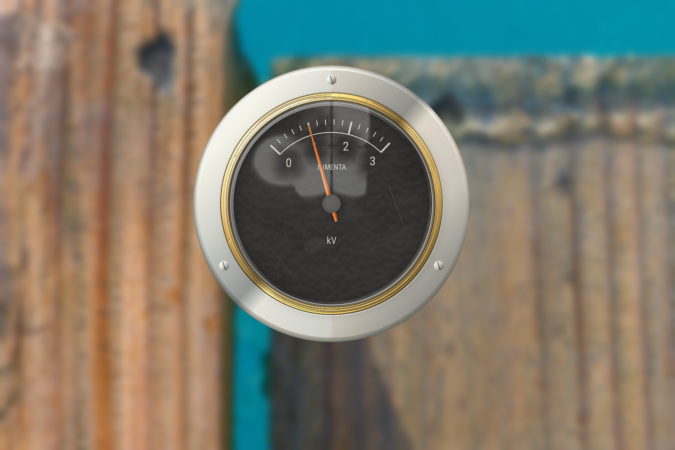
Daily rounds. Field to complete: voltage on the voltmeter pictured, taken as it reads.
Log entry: 1 kV
